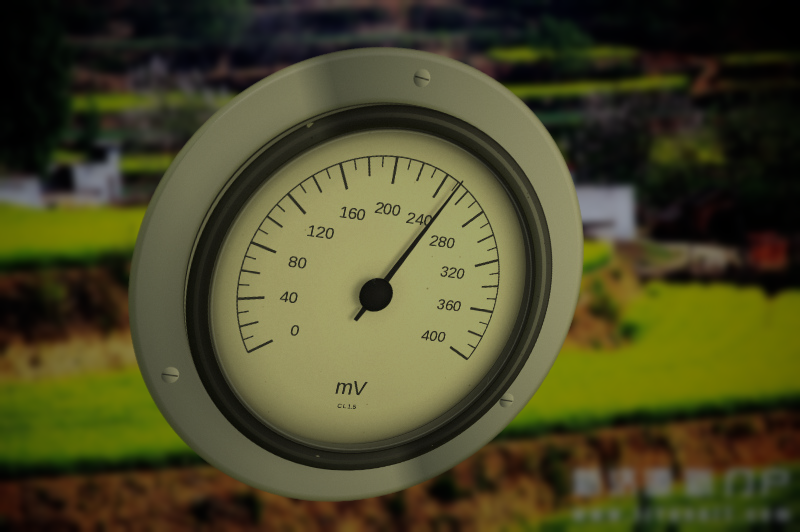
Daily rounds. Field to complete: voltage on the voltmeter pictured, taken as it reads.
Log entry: 250 mV
